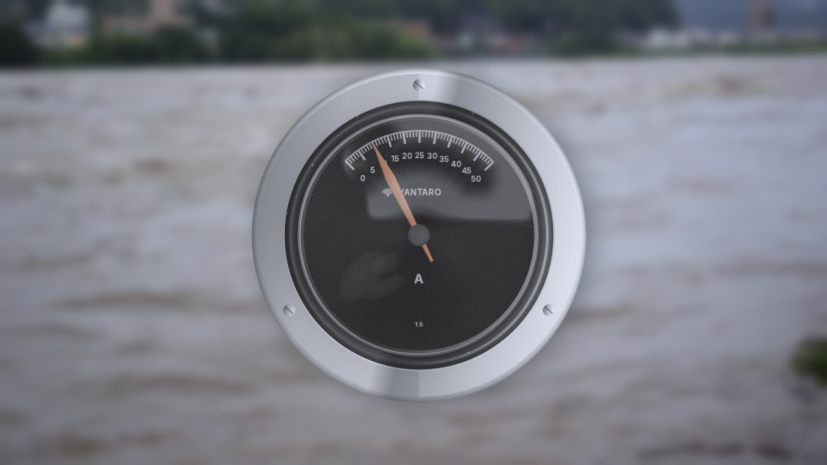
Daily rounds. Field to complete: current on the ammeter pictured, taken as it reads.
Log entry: 10 A
